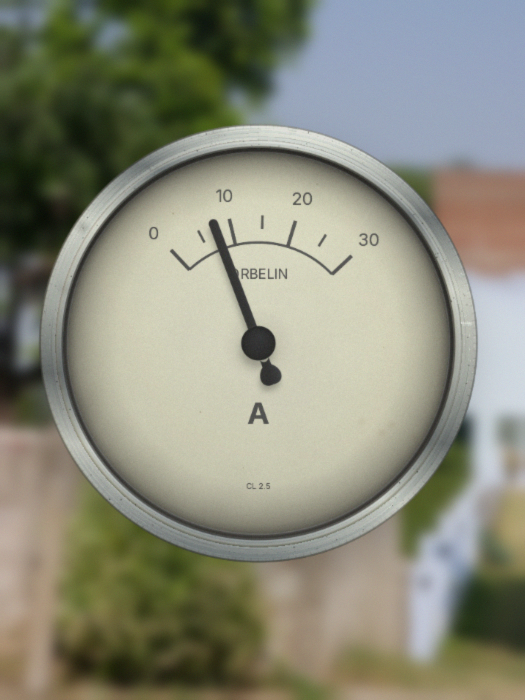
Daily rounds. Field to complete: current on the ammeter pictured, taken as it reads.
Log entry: 7.5 A
